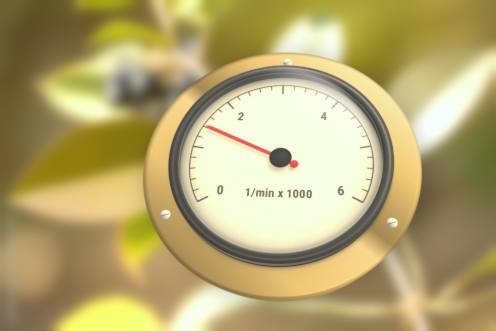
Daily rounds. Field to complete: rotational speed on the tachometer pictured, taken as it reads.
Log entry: 1400 rpm
